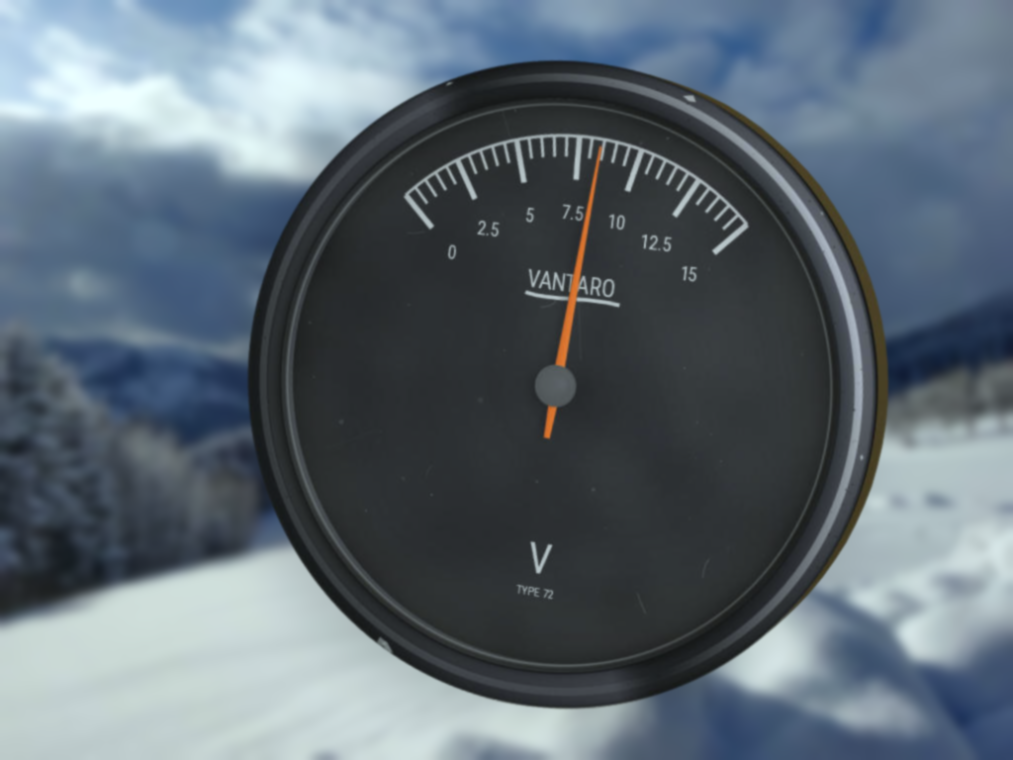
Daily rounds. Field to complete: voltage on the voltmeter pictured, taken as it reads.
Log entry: 8.5 V
